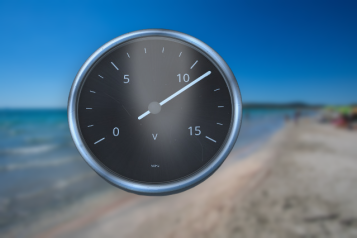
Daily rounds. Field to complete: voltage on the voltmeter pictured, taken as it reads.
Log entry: 11 V
